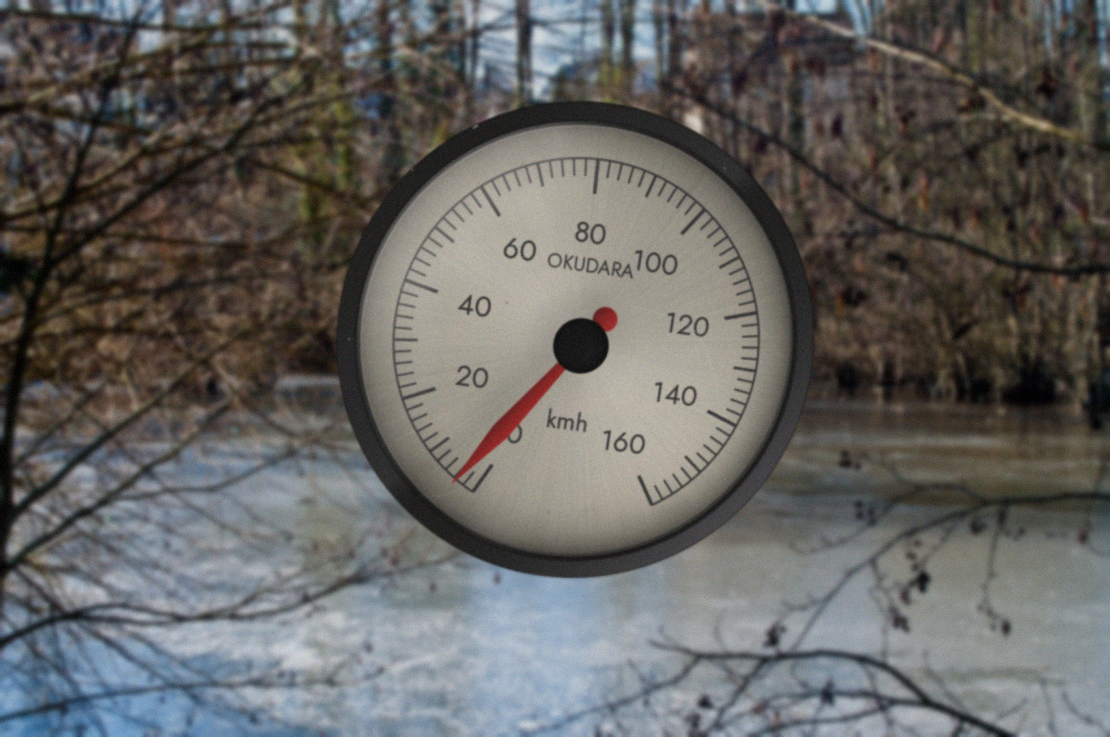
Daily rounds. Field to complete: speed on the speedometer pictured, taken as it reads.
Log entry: 4 km/h
